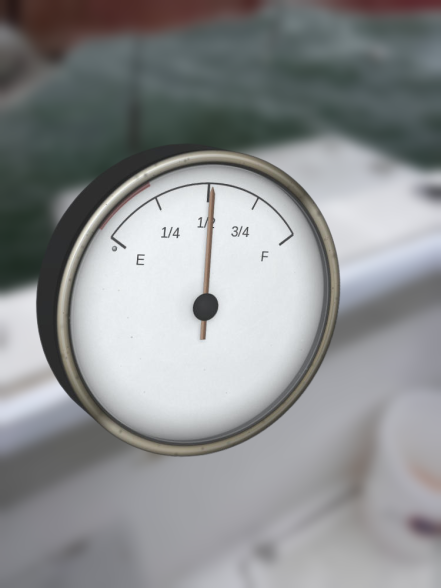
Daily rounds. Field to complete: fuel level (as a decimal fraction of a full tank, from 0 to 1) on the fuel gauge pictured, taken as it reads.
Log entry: 0.5
